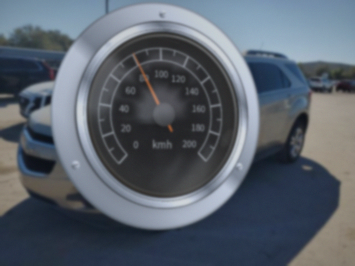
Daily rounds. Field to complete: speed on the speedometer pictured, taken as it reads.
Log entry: 80 km/h
